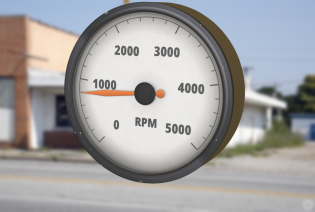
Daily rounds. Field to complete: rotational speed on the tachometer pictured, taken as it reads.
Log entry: 800 rpm
